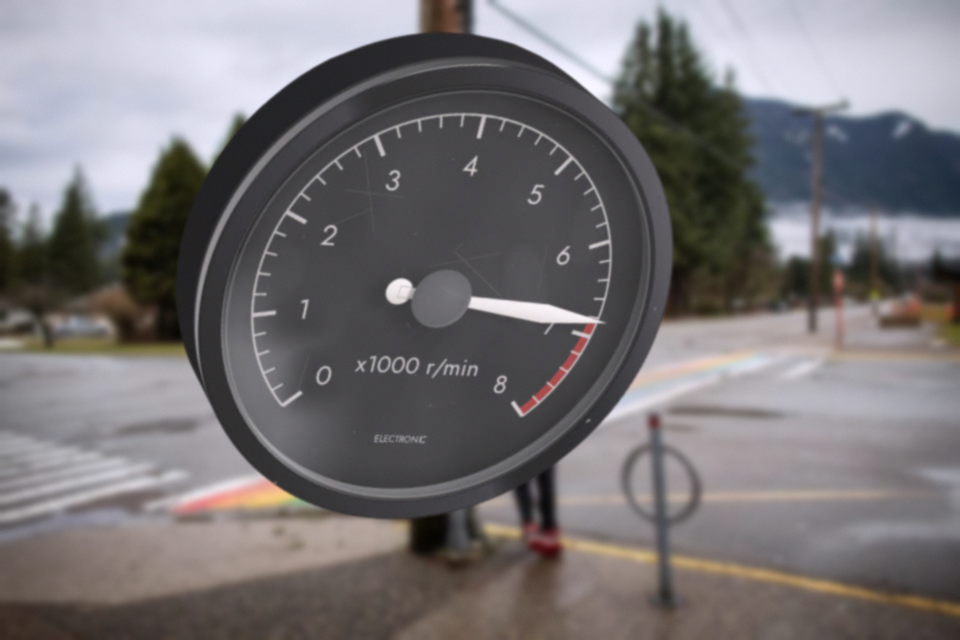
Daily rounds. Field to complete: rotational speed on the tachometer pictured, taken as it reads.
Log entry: 6800 rpm
